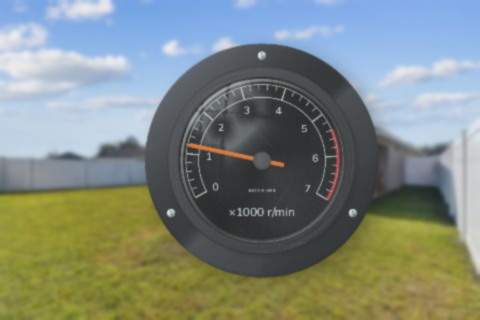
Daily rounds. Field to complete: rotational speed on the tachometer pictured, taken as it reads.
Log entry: 1200 rpm
